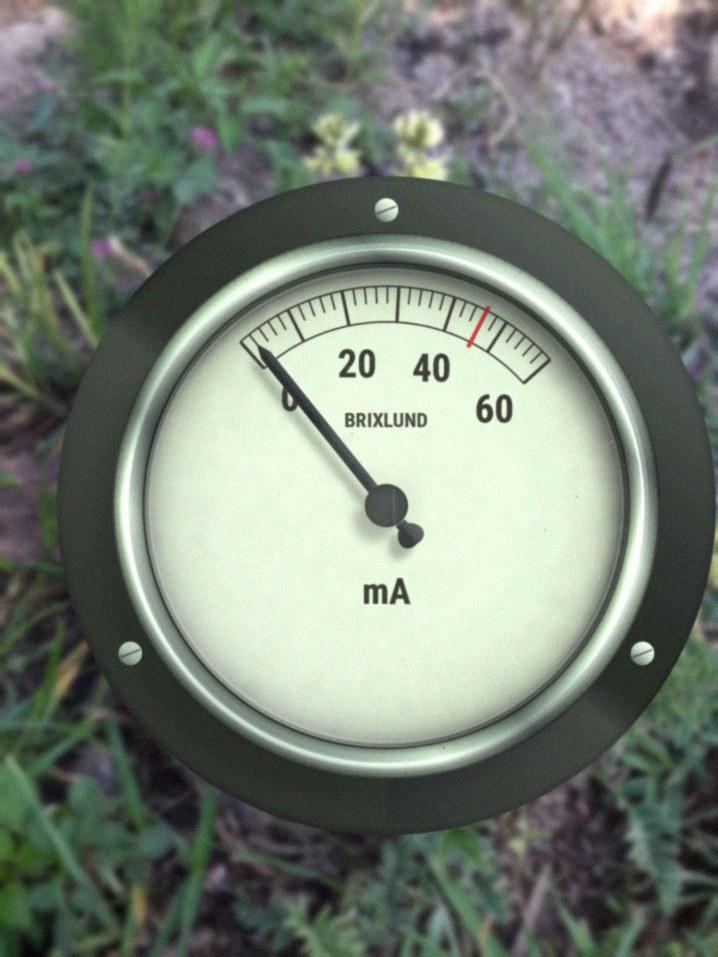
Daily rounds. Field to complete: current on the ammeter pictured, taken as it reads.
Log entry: 2 mA
